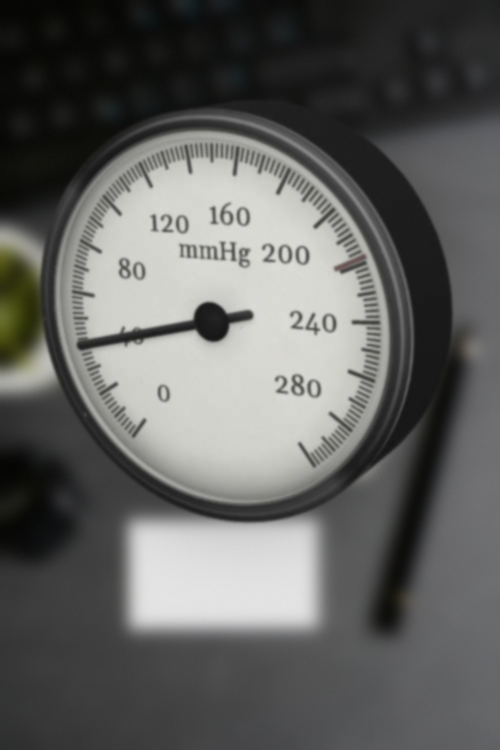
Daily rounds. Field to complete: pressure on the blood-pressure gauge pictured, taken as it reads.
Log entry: 40 mmHg
